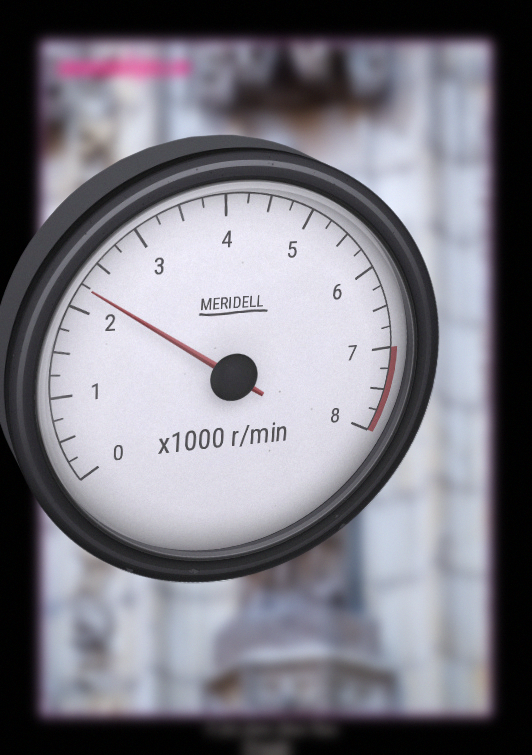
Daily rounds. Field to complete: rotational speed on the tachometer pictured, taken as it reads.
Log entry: 2250 rpm
